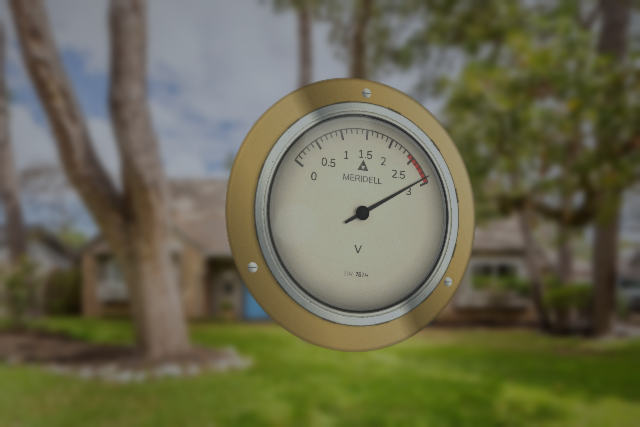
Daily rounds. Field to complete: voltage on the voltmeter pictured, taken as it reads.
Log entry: 2.9 V
